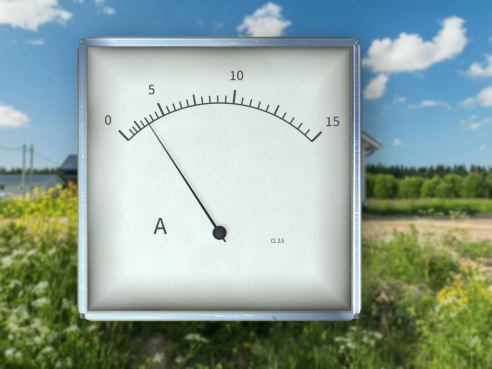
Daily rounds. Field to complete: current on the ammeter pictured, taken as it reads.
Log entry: 3.5 A
